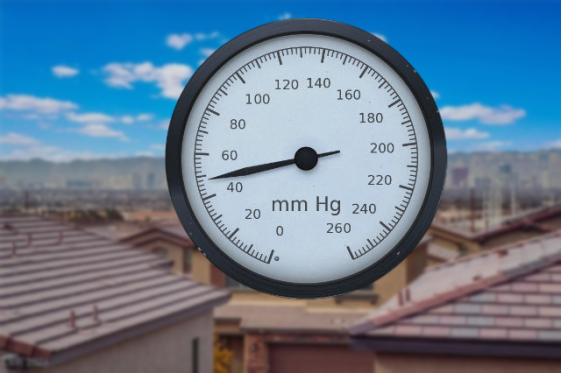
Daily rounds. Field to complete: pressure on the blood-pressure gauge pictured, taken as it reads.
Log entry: 48 mmHg
